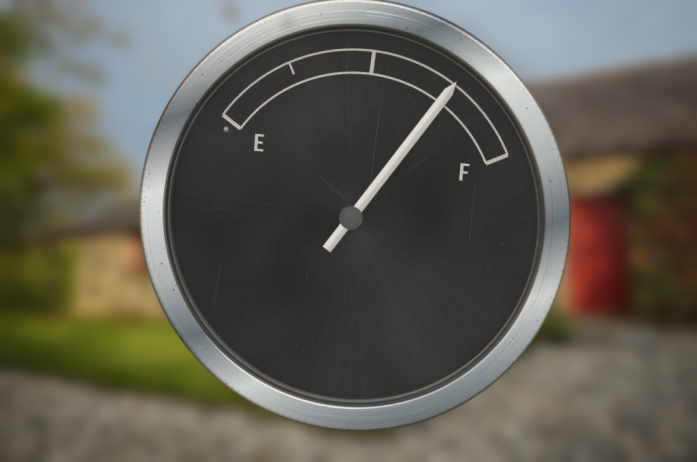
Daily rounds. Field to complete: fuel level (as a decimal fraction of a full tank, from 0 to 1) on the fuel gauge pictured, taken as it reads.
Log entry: 0.75
